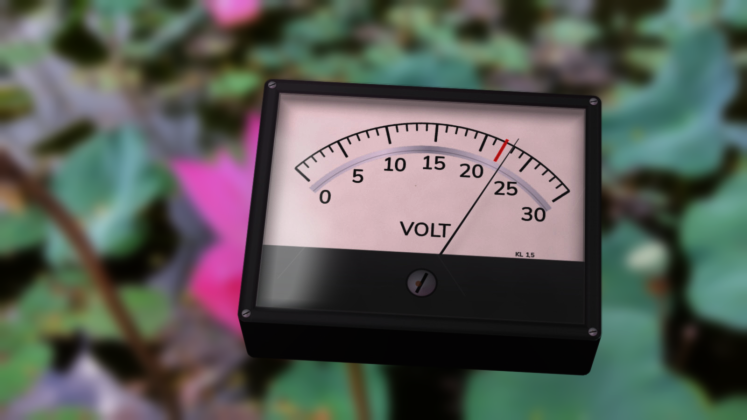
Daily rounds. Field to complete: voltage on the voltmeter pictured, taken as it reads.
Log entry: 23 V
